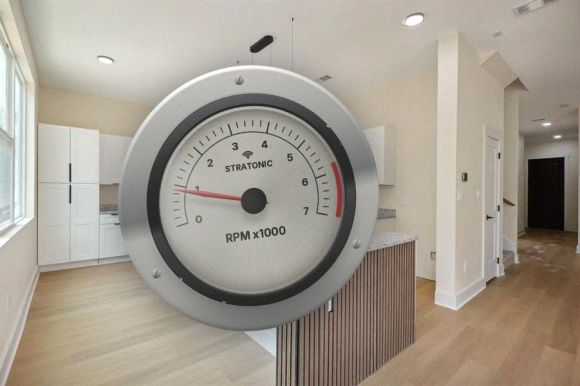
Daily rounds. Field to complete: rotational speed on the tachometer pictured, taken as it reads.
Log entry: 900 rpm
